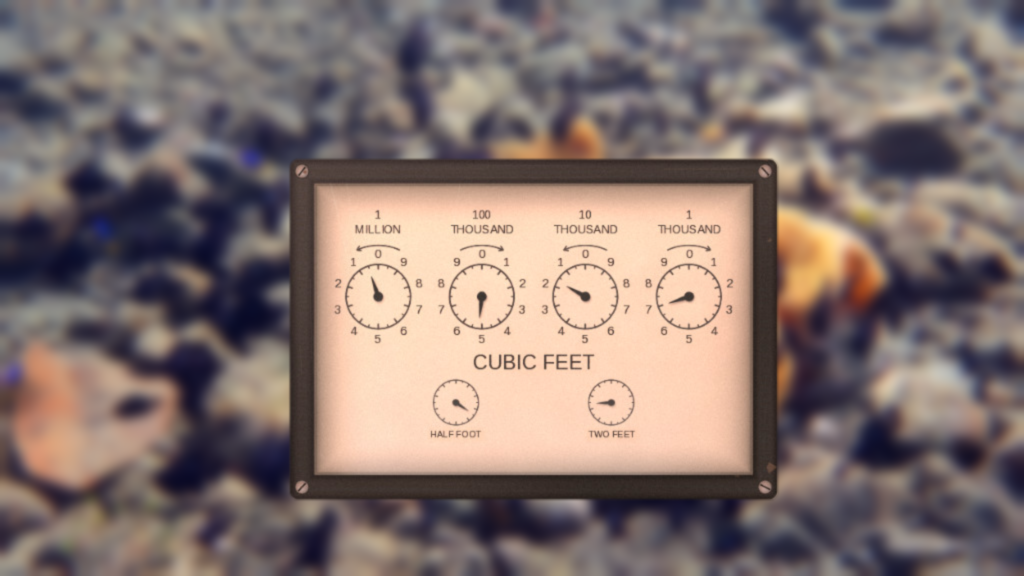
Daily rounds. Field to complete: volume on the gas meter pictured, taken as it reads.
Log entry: 51700 ft³
